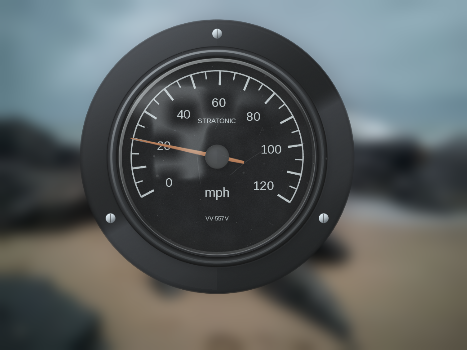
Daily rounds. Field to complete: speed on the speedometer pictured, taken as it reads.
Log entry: 20 mph
